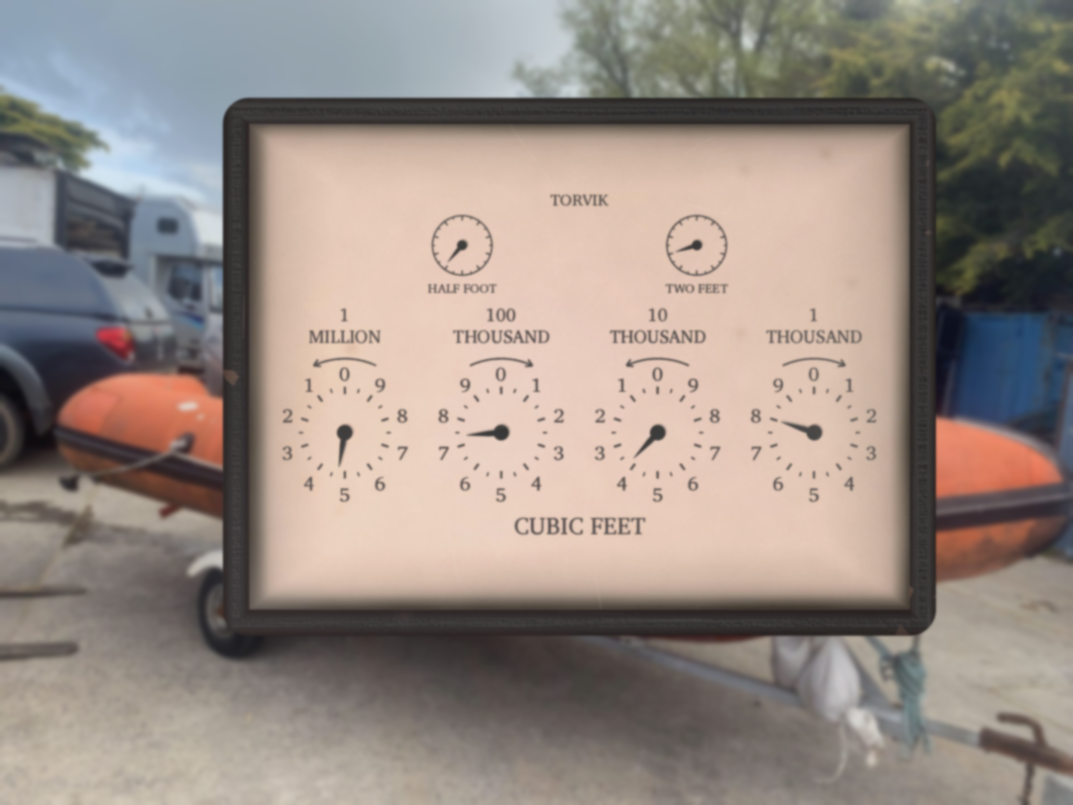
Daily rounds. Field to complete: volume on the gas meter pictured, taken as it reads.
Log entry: 473800 ft³
